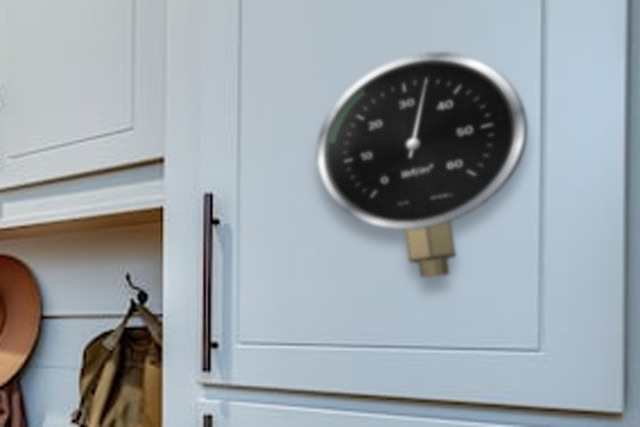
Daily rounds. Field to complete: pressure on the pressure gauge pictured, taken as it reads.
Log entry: 34 psi
